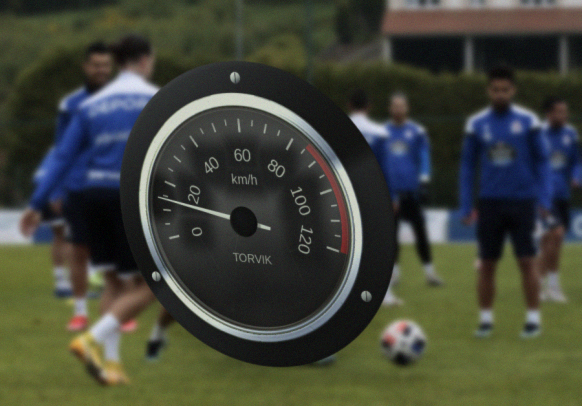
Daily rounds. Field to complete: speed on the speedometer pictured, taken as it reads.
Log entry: 15 km/h
